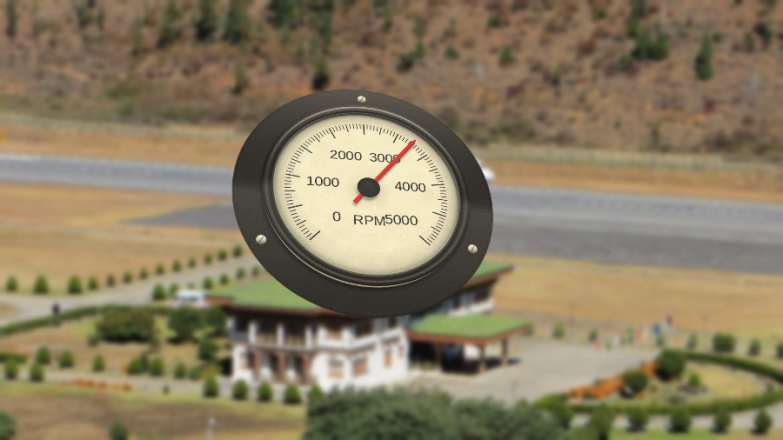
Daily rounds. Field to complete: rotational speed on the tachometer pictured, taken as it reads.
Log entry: 3250 rpm
